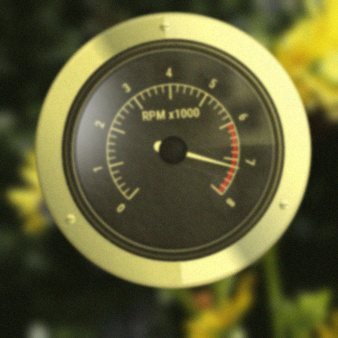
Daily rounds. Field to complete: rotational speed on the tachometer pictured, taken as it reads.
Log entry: 7200 rpm
